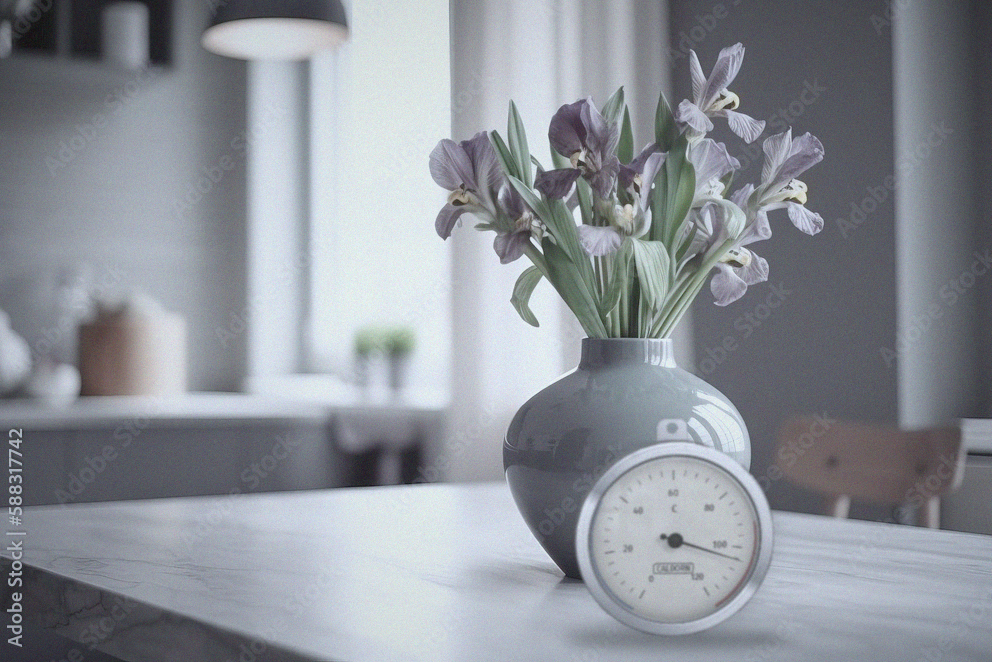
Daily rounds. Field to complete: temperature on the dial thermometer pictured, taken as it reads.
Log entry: 104 °C
